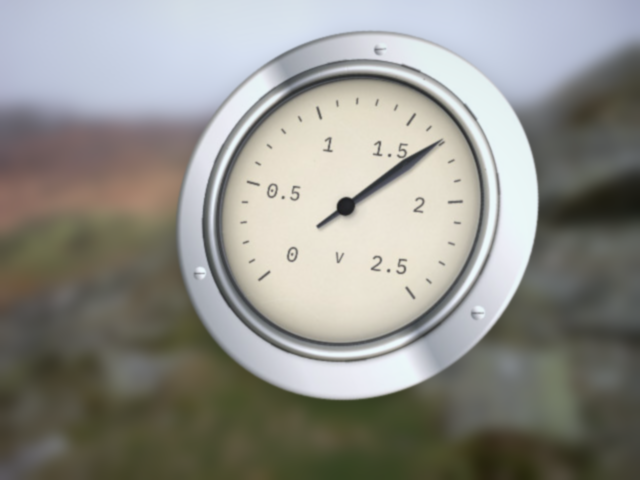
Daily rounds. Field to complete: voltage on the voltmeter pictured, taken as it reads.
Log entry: 1.7 V
